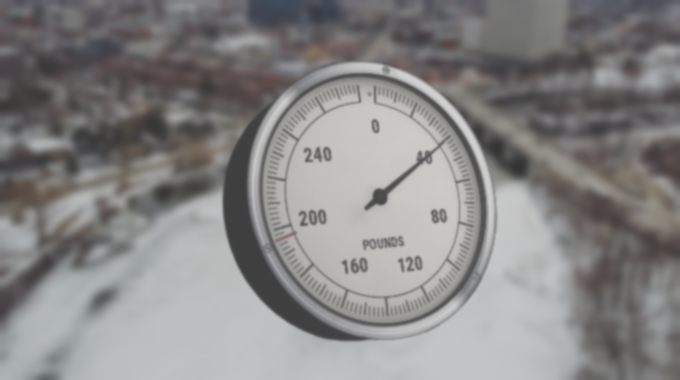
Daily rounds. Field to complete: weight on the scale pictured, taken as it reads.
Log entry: 40 lb
